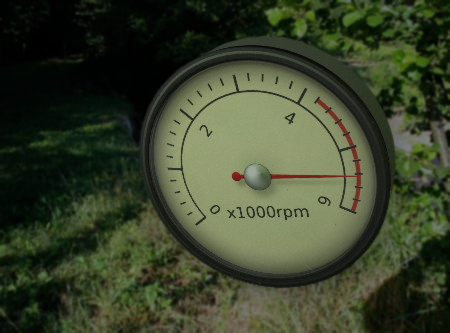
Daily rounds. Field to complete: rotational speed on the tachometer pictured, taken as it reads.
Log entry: 5400 rpm
